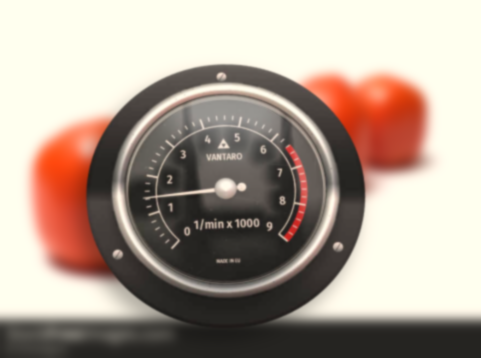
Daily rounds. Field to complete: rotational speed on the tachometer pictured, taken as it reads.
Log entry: 1400 rpm
